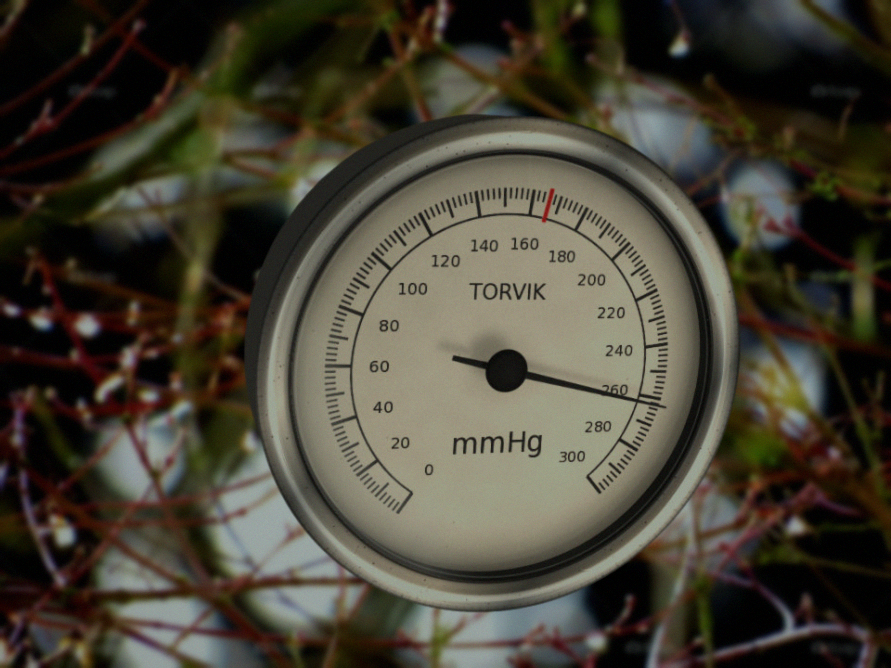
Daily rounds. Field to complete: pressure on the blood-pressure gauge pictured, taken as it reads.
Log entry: 262 mmHg
